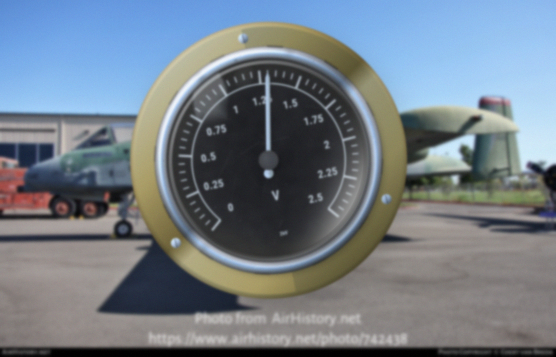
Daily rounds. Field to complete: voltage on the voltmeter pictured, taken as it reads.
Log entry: 1.3 V
